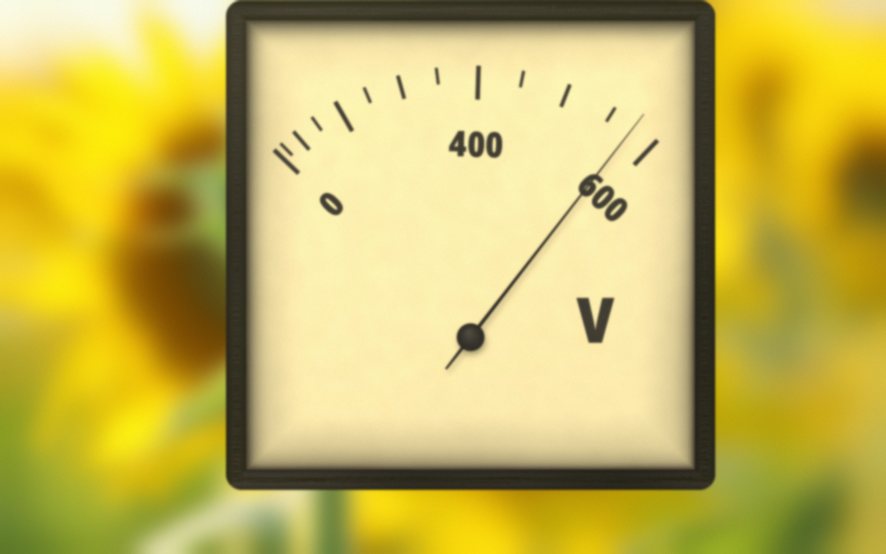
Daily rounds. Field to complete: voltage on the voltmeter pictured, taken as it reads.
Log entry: 575 V
